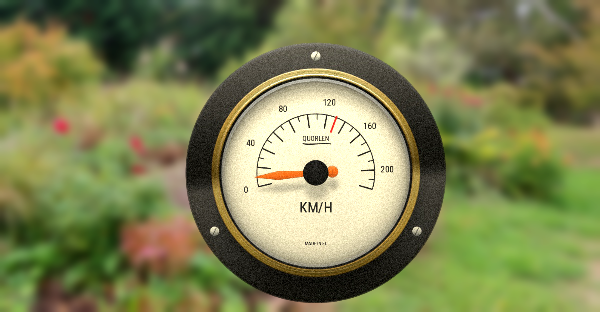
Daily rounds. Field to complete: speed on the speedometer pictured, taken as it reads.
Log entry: 10 km/h
